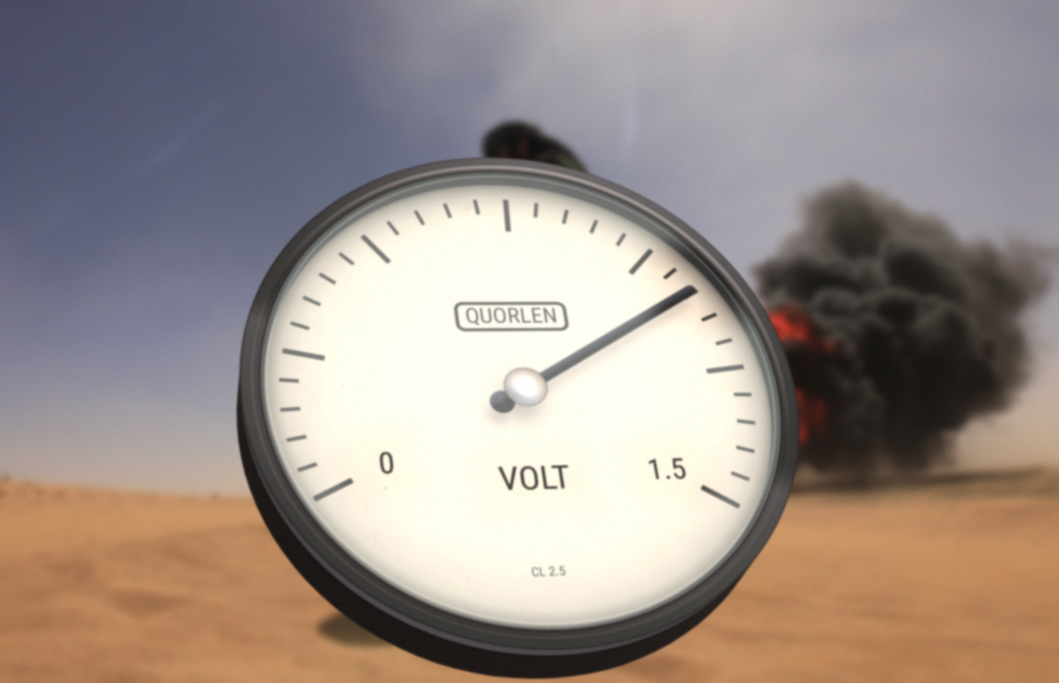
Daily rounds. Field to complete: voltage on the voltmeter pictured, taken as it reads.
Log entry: 1.1 V
